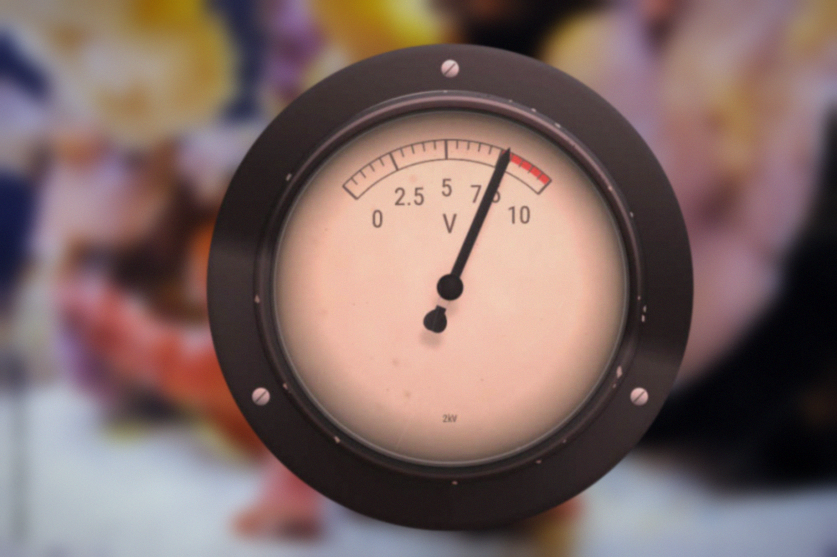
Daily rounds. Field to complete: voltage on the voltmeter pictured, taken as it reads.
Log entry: 7.75 V
